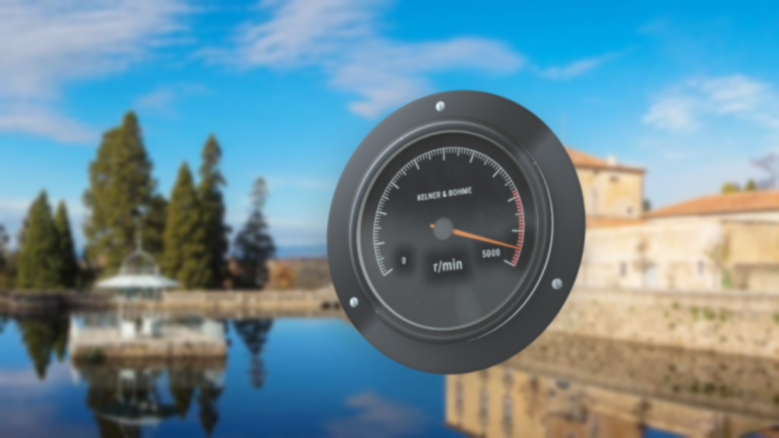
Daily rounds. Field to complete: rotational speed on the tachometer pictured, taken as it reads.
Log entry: 4750 rpm
